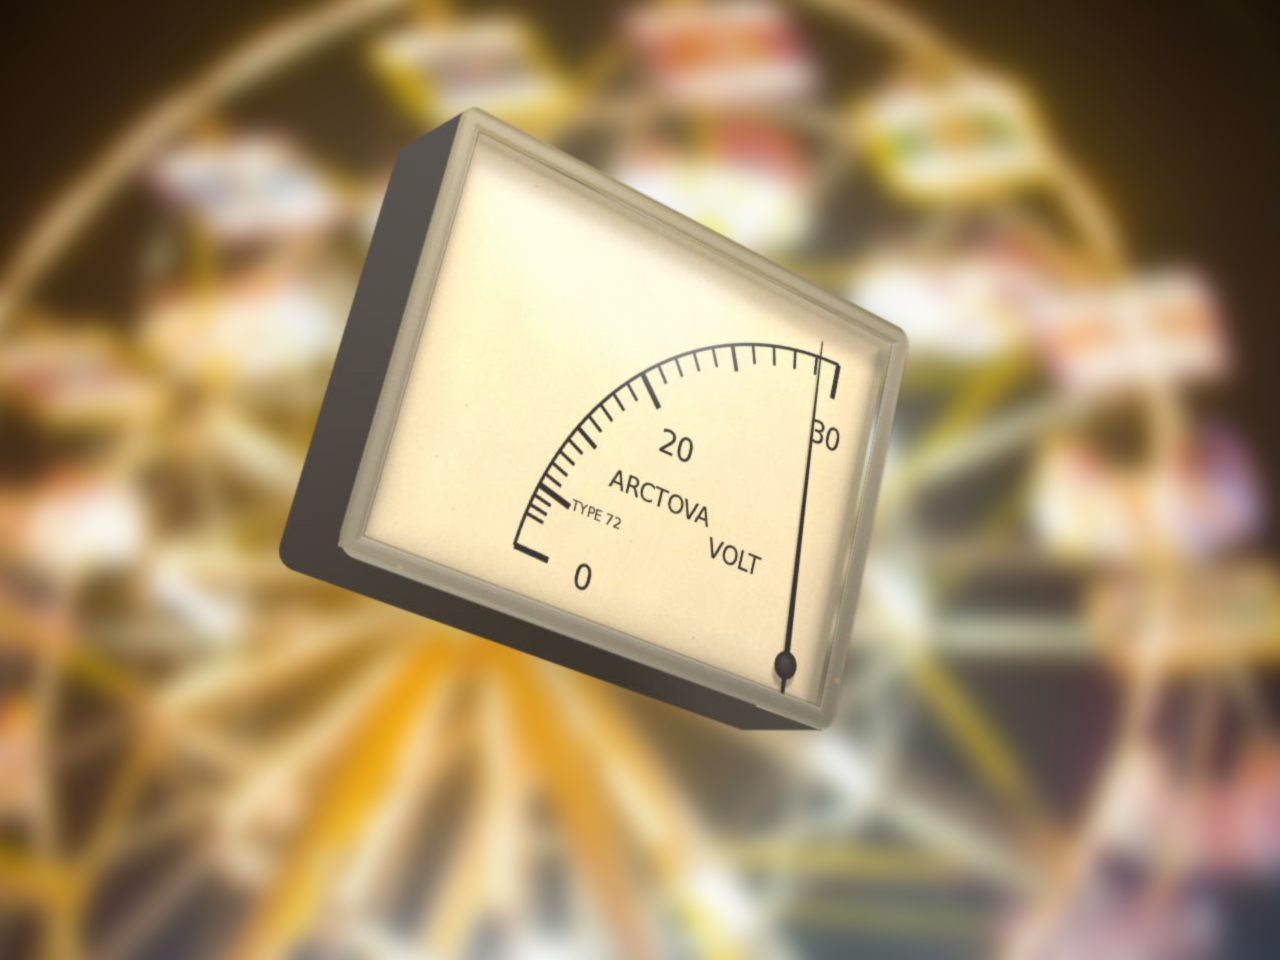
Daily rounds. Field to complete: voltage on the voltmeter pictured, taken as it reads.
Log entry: 29 V
